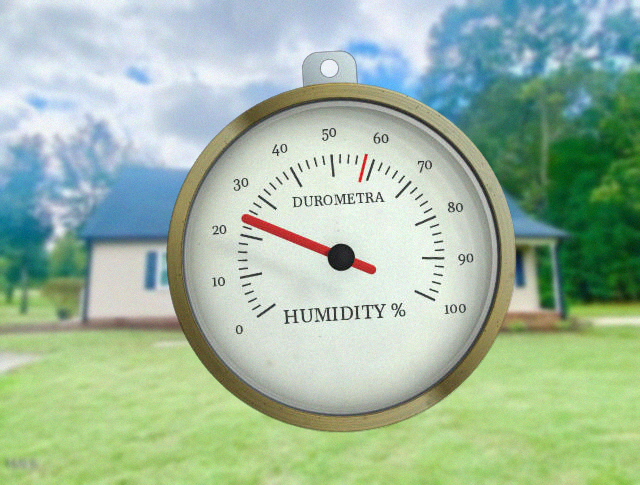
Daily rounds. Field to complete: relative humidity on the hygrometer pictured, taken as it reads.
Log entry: 24 %
